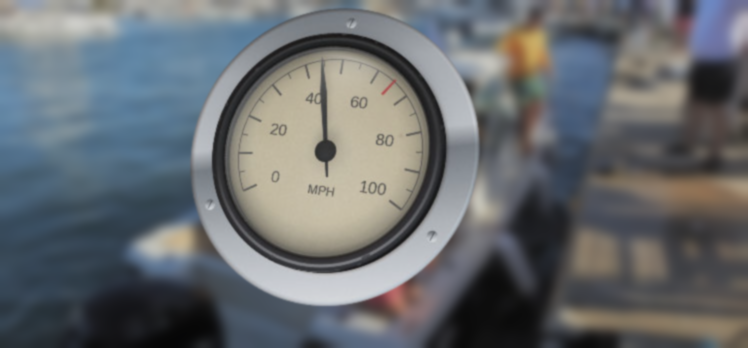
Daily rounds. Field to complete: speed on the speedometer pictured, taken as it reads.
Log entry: 45 mph
